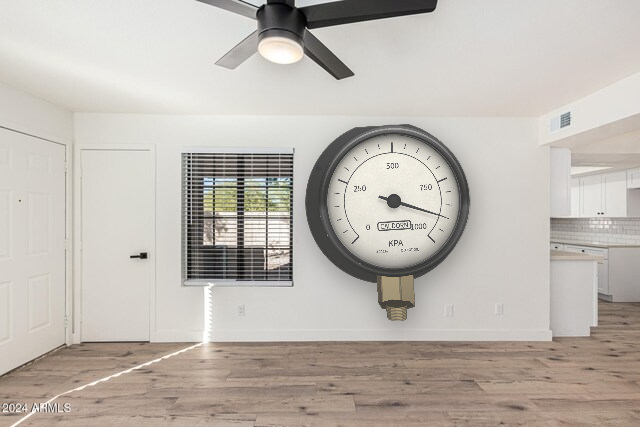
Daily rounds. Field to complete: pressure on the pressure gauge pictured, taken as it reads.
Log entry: 900 kPa
